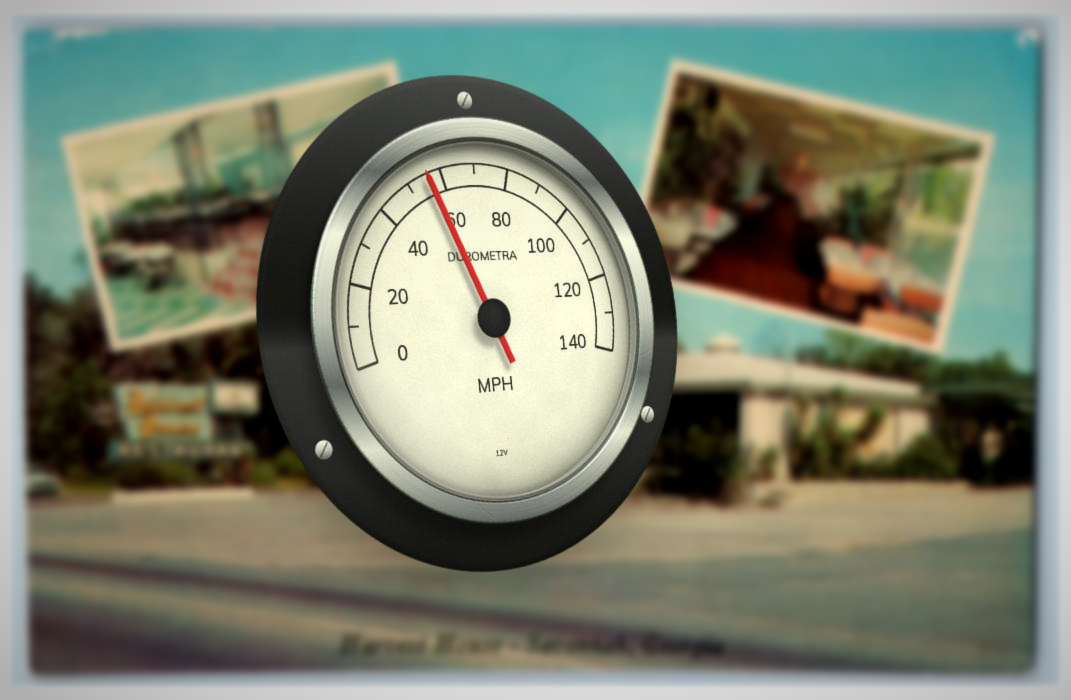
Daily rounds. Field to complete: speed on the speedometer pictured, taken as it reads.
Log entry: 55 mph
